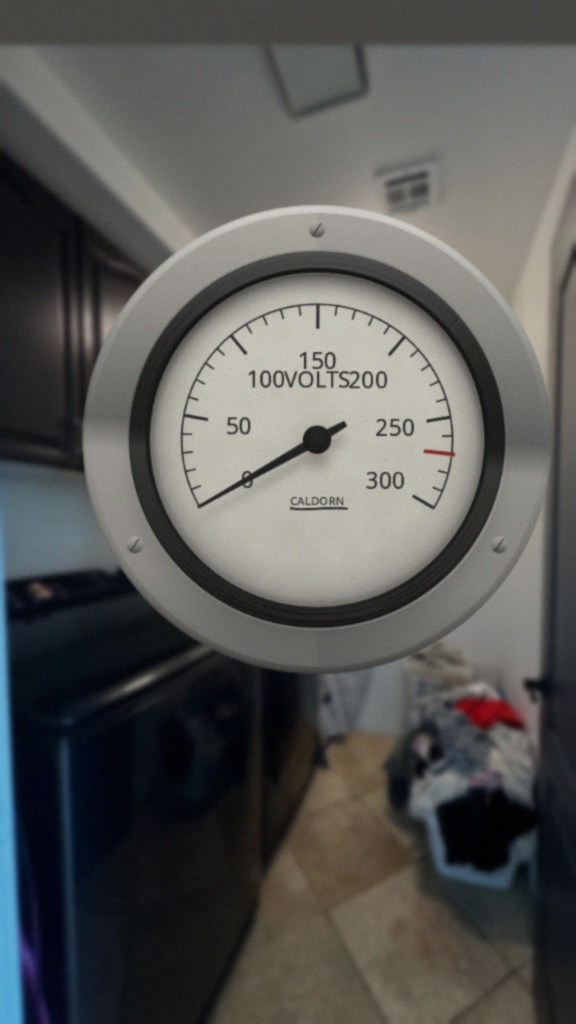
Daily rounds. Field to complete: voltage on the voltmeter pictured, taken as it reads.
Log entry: 0 V
